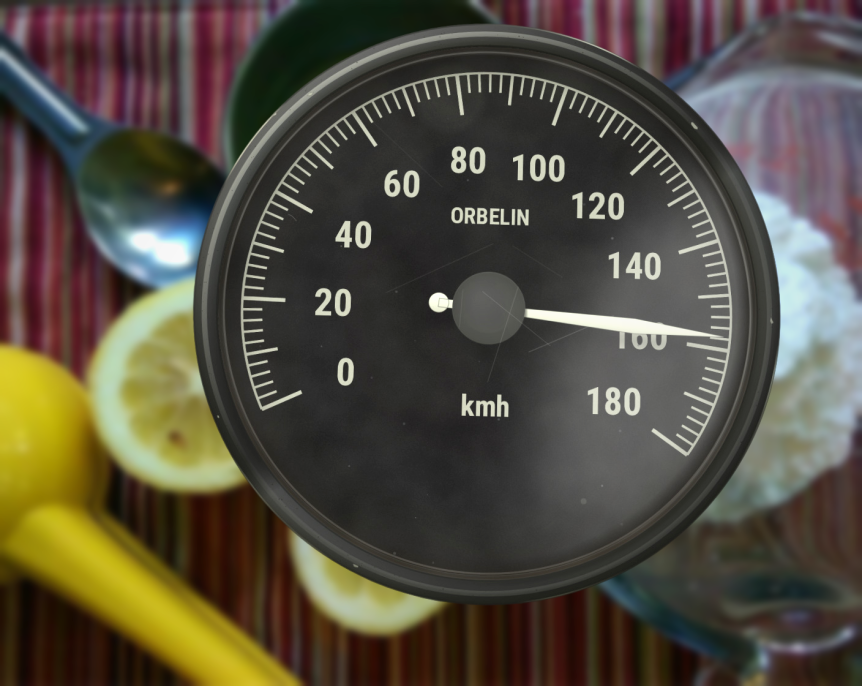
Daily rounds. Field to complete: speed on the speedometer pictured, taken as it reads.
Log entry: 158 km/h
